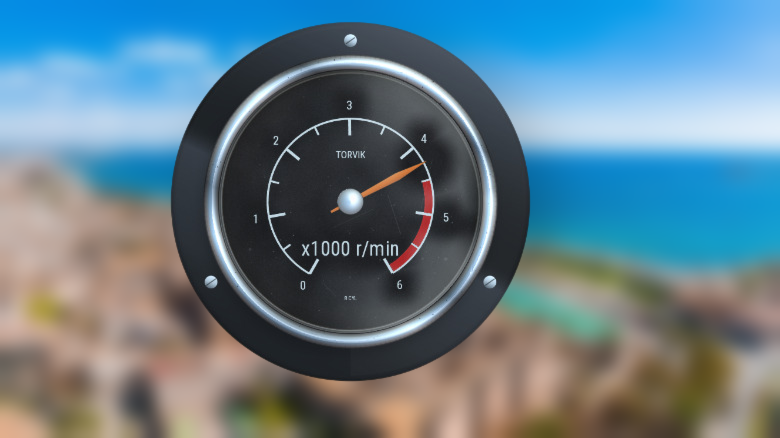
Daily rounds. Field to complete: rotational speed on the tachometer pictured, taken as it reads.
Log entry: 4250 rpm
